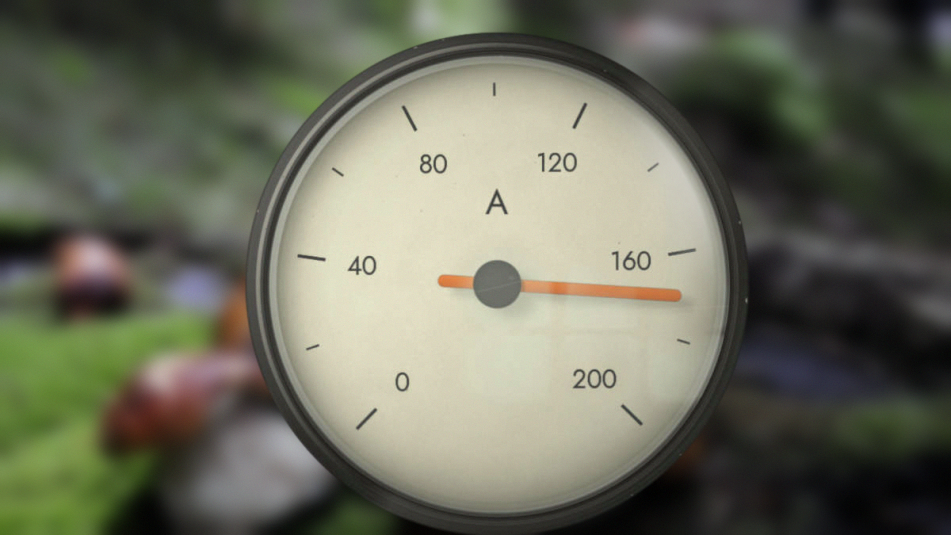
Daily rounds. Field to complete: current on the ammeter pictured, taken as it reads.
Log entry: 170 A
